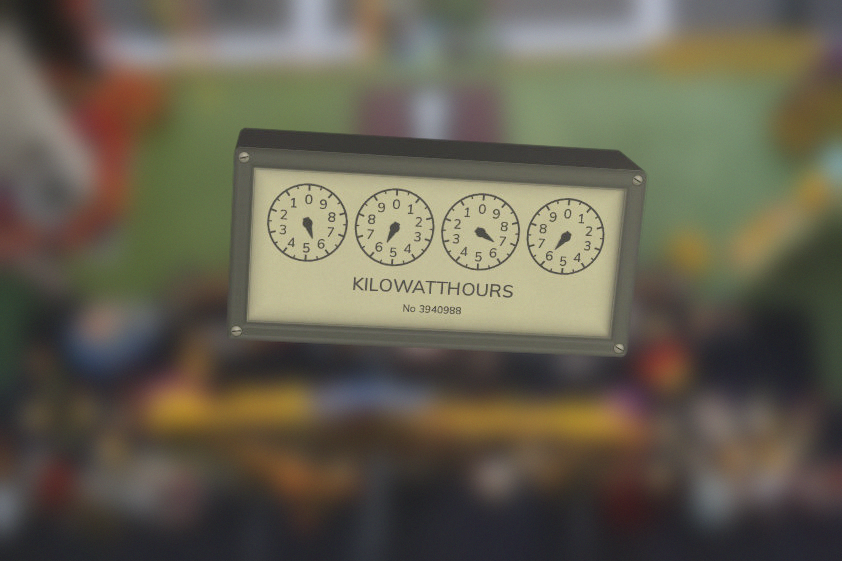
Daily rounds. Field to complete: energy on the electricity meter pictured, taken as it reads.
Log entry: 5566 kWh
